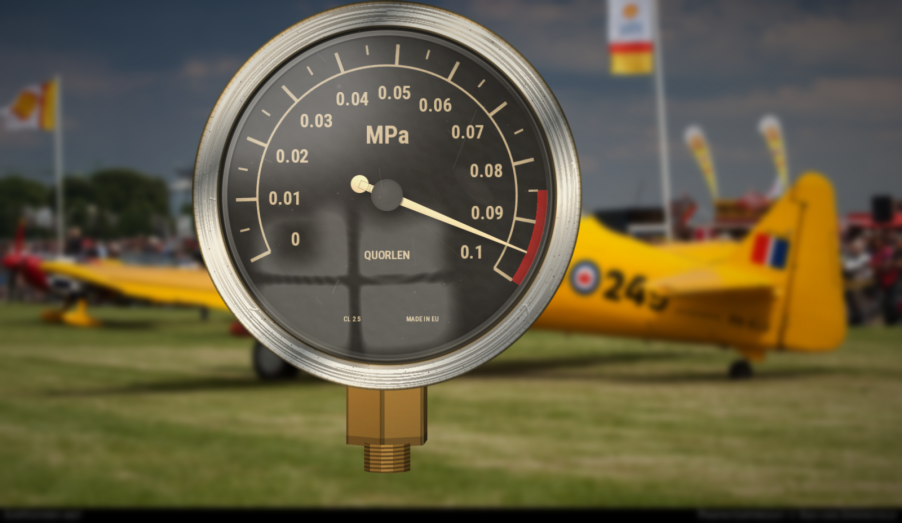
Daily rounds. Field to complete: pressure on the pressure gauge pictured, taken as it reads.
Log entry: 0.095 MPa
